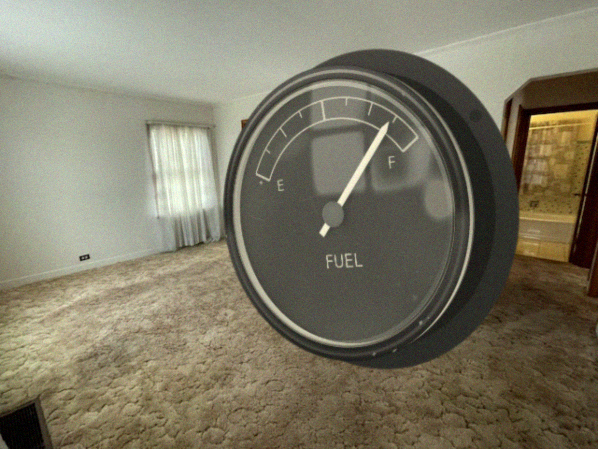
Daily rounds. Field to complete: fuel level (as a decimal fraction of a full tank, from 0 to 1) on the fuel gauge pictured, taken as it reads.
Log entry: 0.875
